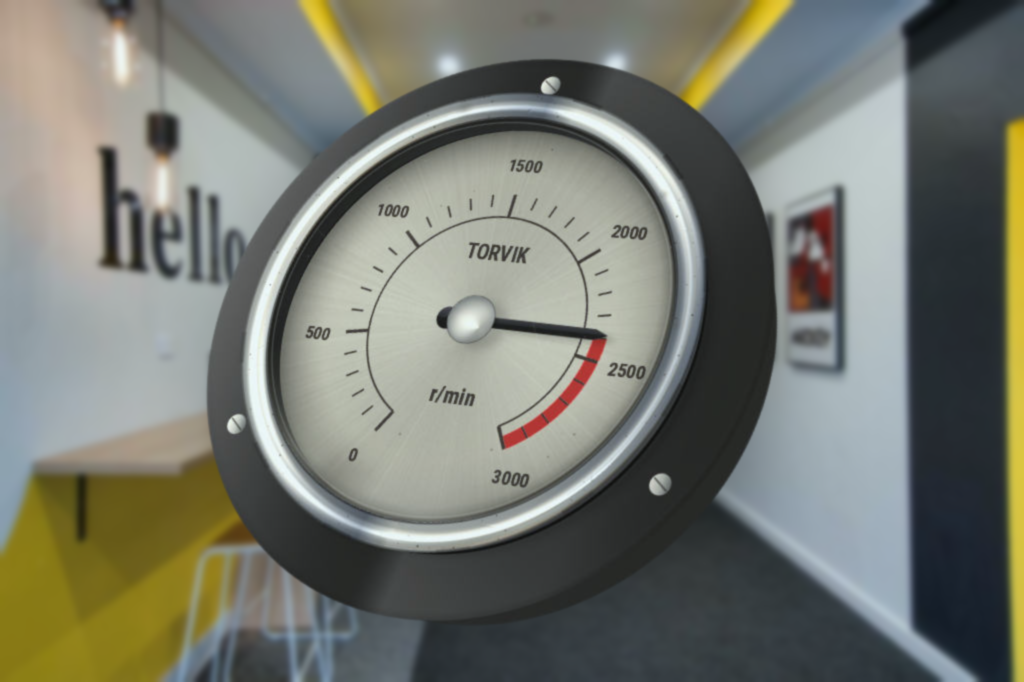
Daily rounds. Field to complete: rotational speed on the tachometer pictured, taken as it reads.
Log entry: 2400 rpm
